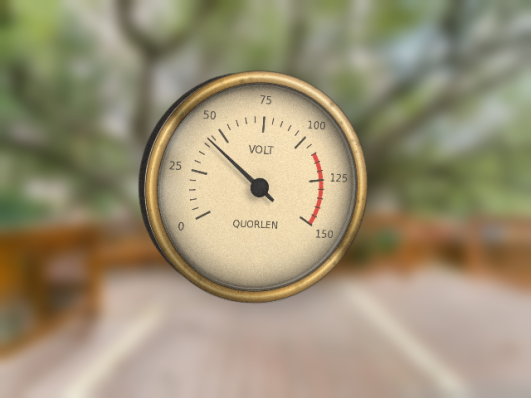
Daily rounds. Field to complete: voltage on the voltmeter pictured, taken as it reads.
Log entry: 42.5 V
